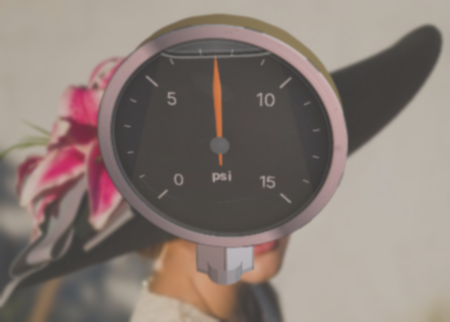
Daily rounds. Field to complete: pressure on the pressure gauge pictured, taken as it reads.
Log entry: 7.5 psi
